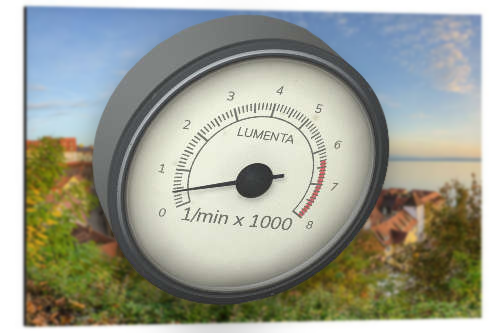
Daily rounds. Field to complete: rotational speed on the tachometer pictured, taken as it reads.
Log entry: 500 rpm
